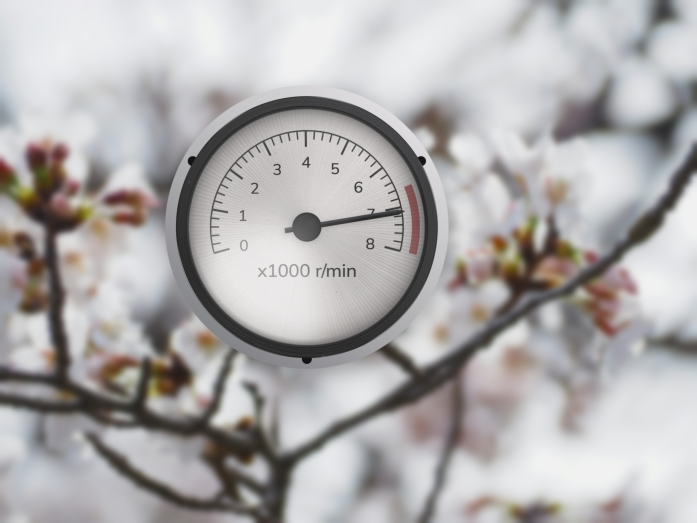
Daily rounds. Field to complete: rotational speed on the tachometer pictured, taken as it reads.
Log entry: 7100 rpm
